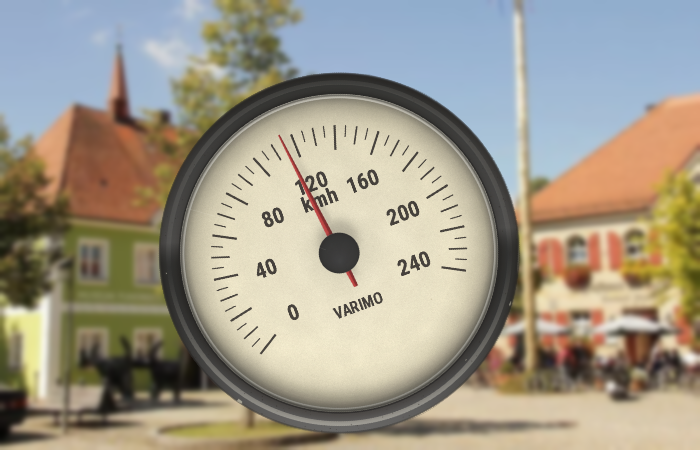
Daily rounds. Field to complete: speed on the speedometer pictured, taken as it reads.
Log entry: 115 km/h
